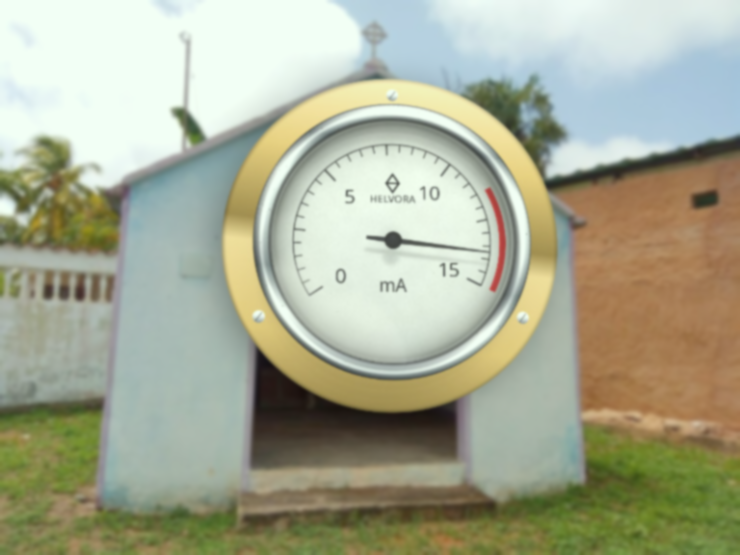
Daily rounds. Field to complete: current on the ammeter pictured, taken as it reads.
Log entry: 13.75 mA
